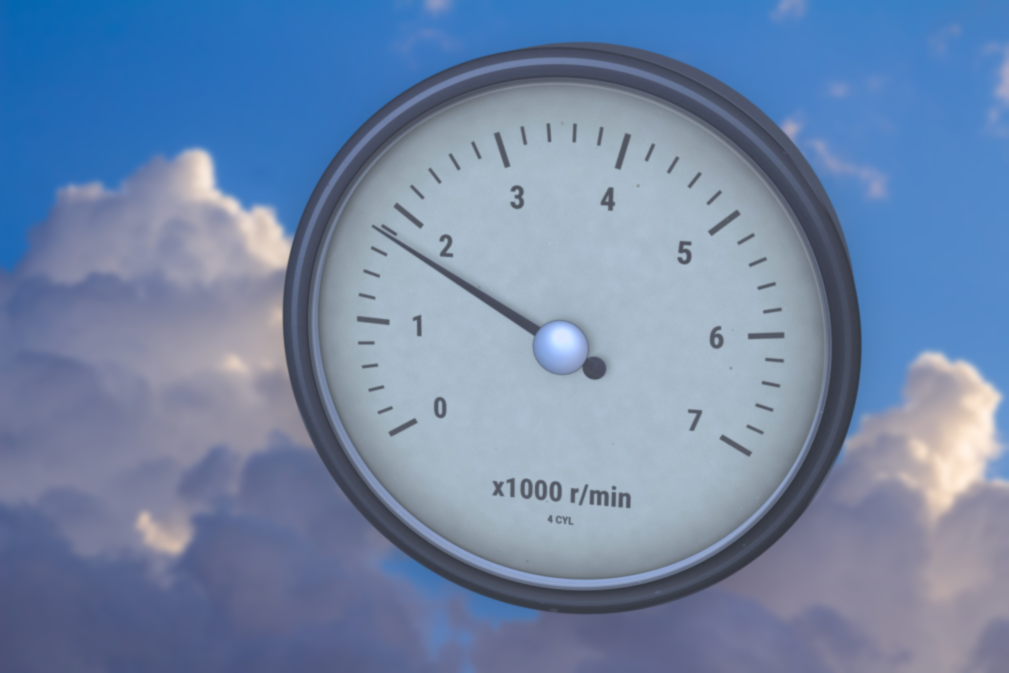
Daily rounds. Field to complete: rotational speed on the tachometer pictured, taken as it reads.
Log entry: 1800 rpm
